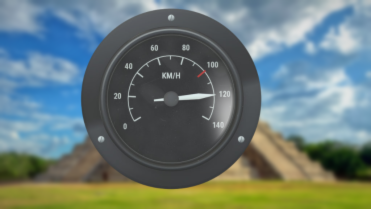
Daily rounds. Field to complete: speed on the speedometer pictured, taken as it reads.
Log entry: 120 km/h
